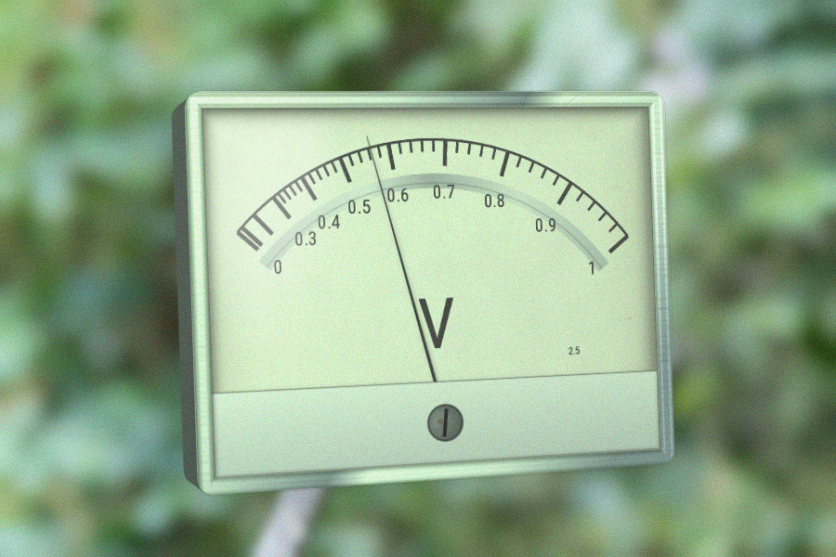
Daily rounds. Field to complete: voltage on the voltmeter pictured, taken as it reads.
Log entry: 0.56 V
